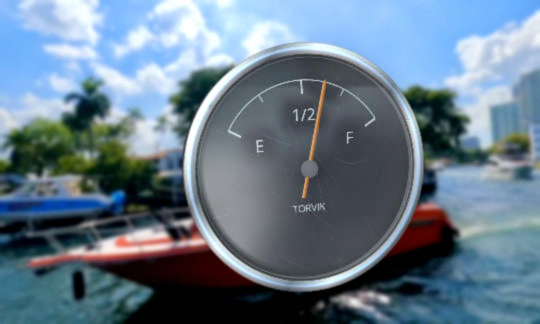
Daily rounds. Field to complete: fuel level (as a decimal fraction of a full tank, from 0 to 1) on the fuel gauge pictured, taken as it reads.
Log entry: 0.625
